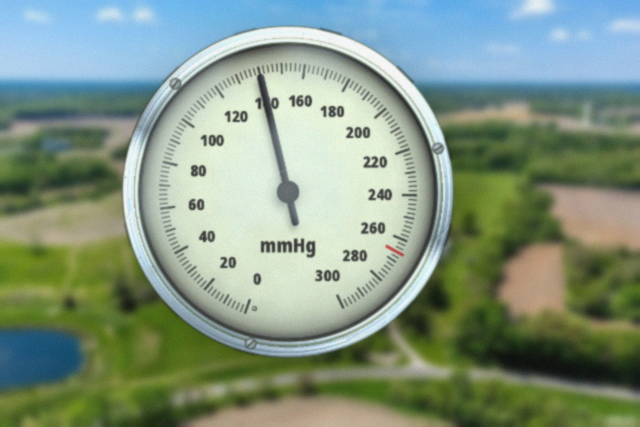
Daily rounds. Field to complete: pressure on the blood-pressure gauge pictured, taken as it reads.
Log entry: 140 mmHg
